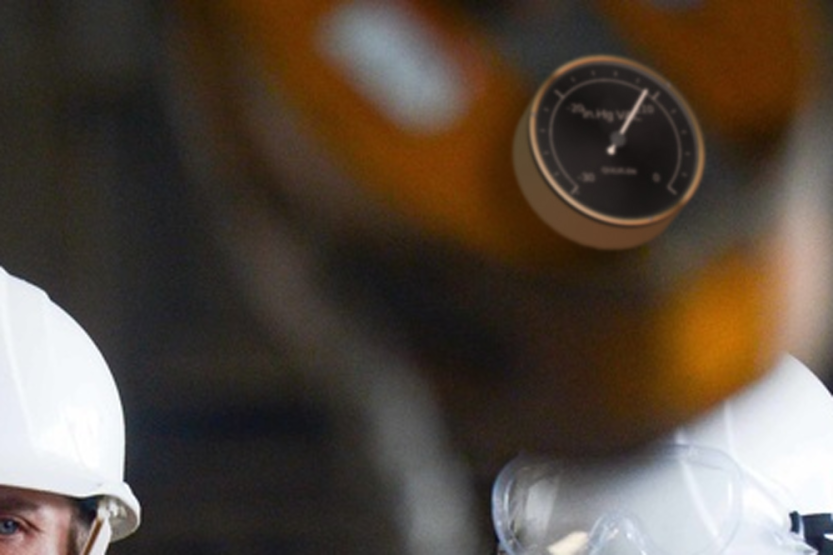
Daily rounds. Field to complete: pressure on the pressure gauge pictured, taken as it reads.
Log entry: -11 inHg
